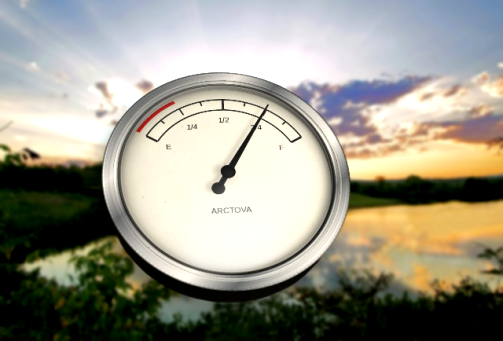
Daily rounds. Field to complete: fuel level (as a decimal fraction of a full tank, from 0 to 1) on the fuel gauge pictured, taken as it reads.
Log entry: 0.75
